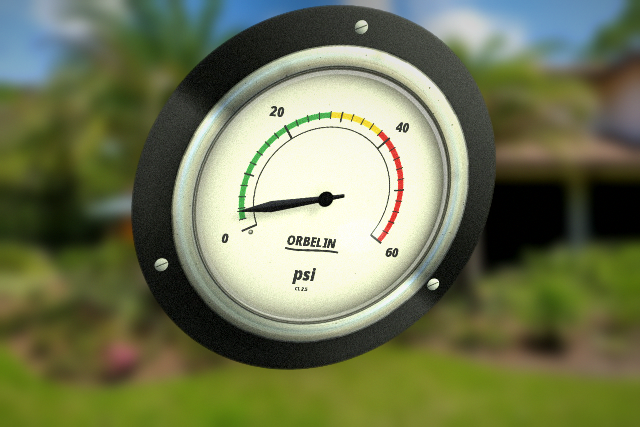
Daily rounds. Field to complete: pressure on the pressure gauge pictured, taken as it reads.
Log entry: 4 psi
